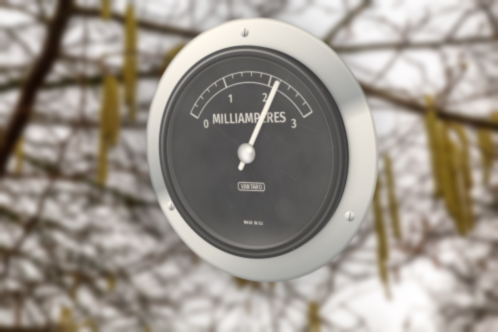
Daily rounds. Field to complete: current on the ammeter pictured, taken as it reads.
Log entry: 2.2 mA
